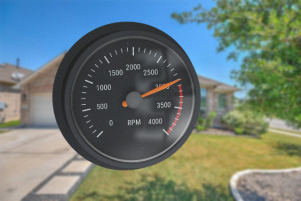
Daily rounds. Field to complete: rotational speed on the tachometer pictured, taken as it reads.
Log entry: 3000 rpm
